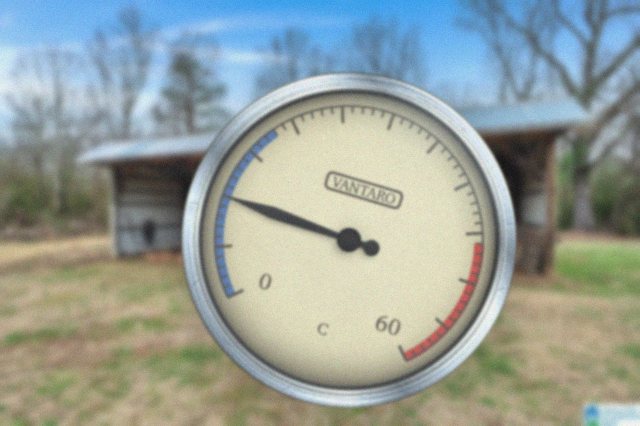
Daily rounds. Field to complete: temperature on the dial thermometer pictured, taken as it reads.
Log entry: 10 °C
